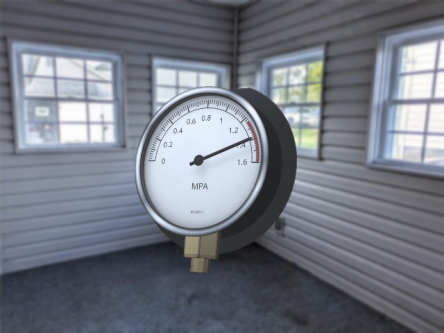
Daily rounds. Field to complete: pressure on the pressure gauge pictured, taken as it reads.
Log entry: 1.4 MPa
